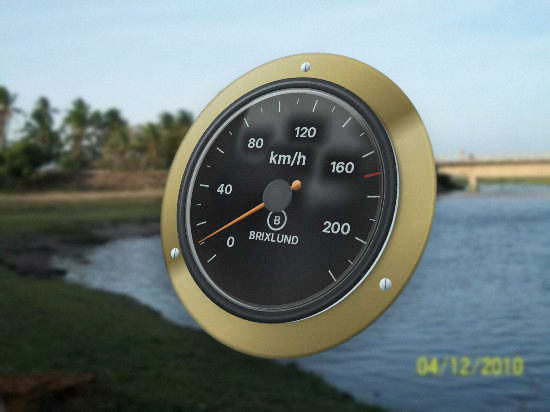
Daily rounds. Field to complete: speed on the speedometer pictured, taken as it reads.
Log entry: 10 km/h
